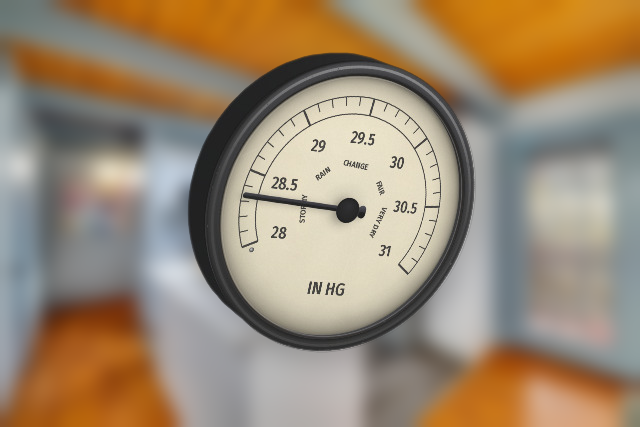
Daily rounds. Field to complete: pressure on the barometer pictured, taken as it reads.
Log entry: 28.35 inHg
